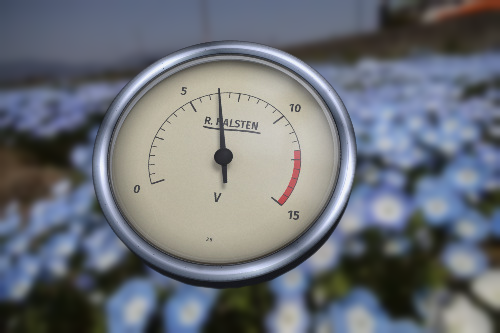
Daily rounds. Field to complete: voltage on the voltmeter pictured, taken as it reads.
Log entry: 6.5 V
